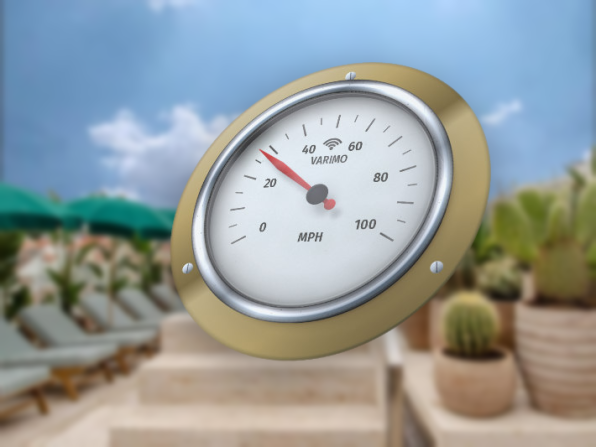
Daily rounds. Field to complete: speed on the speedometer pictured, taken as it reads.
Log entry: 27.5 mph
